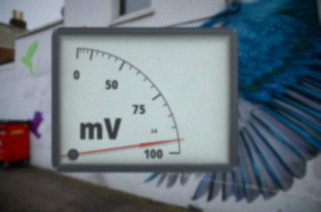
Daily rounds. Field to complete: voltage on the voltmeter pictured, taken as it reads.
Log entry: 95 mV
